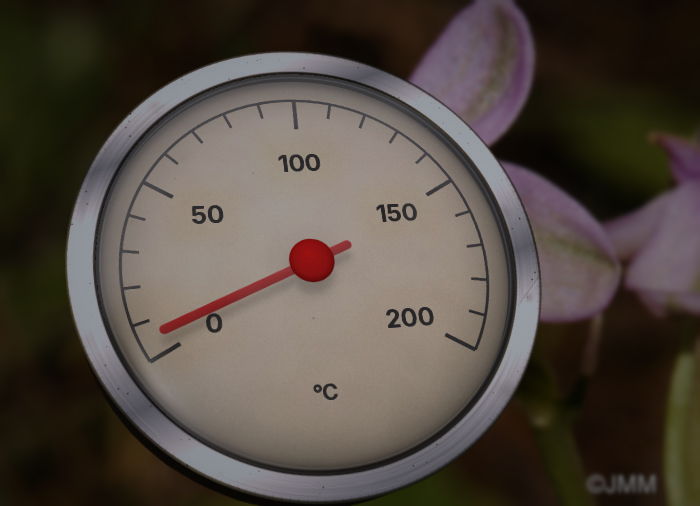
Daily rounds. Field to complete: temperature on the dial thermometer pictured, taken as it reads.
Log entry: 5 °C
